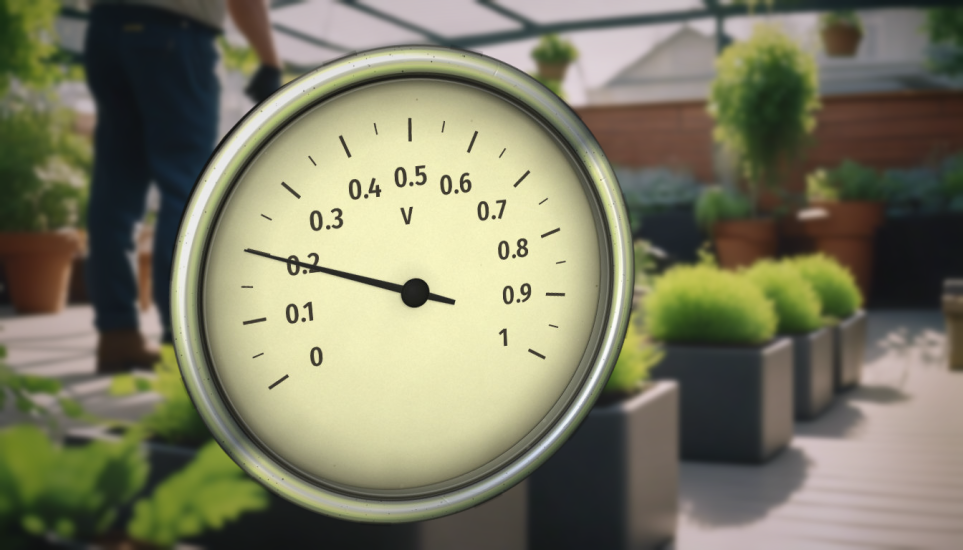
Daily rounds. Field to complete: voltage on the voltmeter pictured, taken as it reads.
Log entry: 0.2 V
